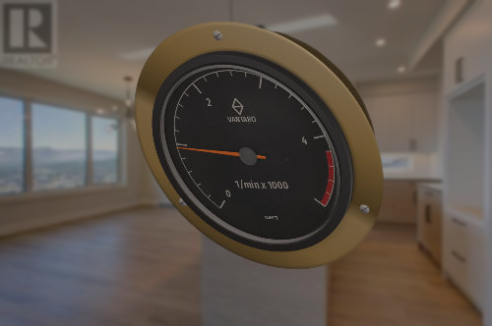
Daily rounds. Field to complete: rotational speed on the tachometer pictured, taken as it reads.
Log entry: 1000 rpm
